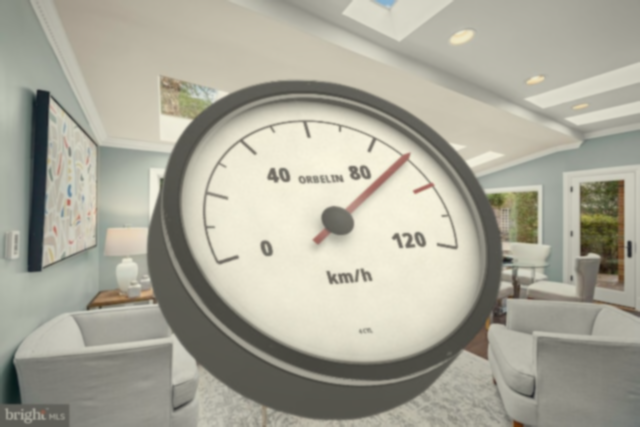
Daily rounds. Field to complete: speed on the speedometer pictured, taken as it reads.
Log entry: 90 km/h
